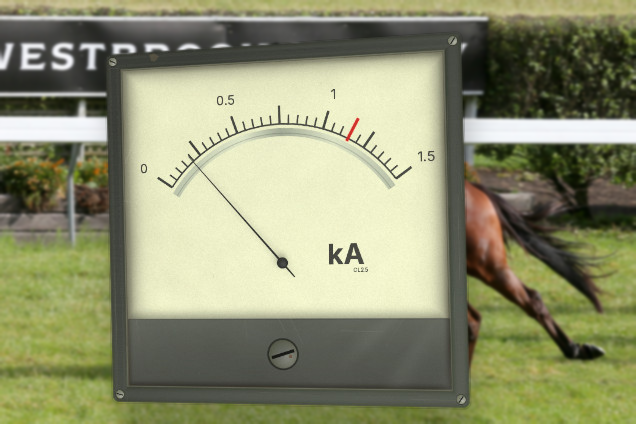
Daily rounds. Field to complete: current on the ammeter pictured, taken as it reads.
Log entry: 0.2 kA
